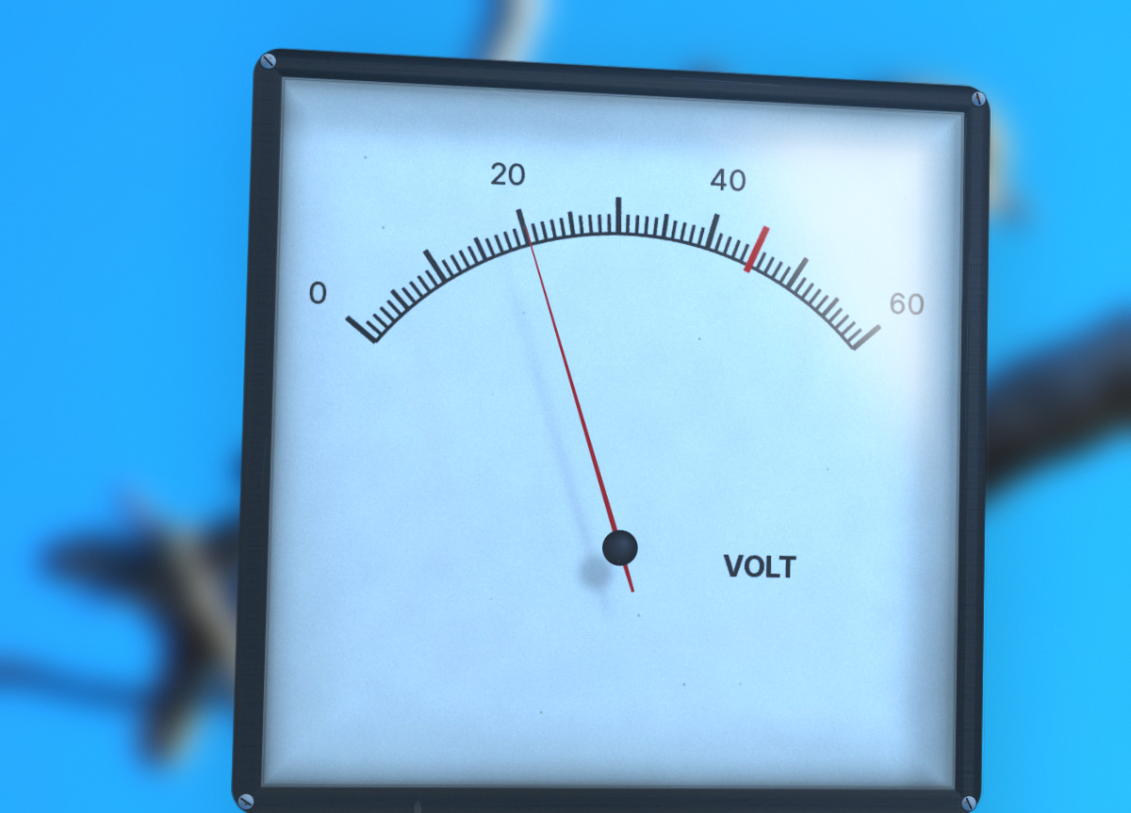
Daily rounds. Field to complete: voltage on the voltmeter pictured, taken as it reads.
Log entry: 20 V
